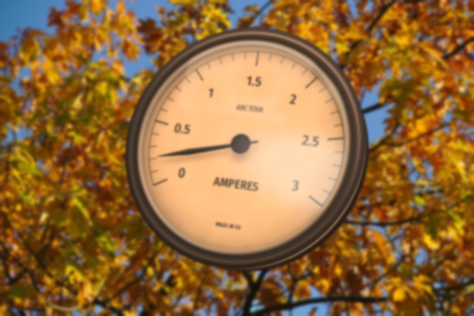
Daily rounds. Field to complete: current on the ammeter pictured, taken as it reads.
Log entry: 0.2 A
